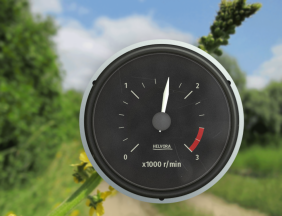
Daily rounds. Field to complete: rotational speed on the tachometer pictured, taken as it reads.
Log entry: 1600 rpm
